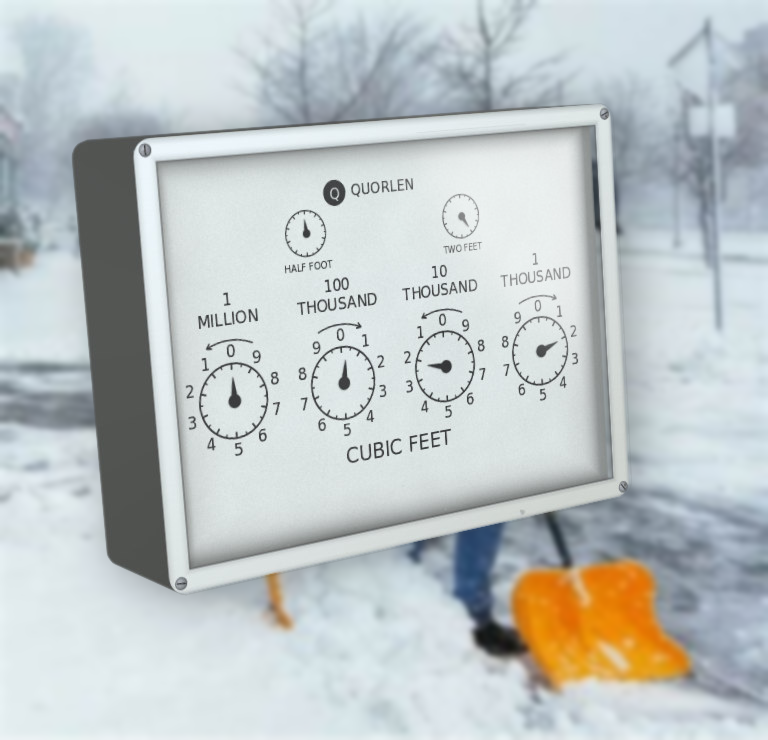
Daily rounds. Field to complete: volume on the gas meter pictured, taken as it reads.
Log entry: 2200 ft³
